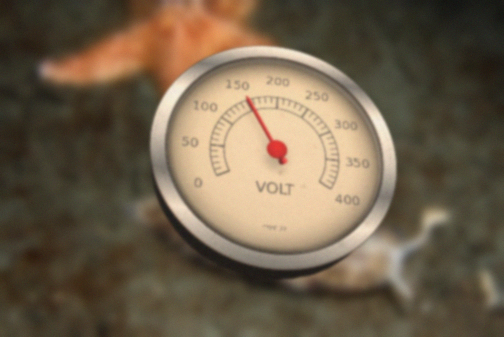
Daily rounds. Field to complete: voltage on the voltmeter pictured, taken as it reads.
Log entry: 150 V
